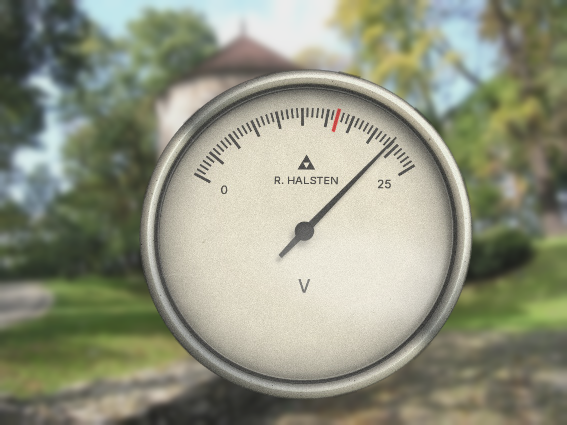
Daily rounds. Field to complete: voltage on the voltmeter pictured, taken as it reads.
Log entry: 22 V
